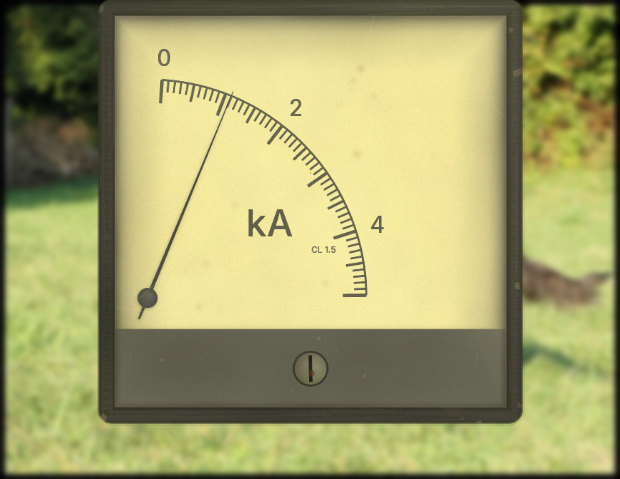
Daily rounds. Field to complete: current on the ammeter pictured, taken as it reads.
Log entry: 1.1 kA
